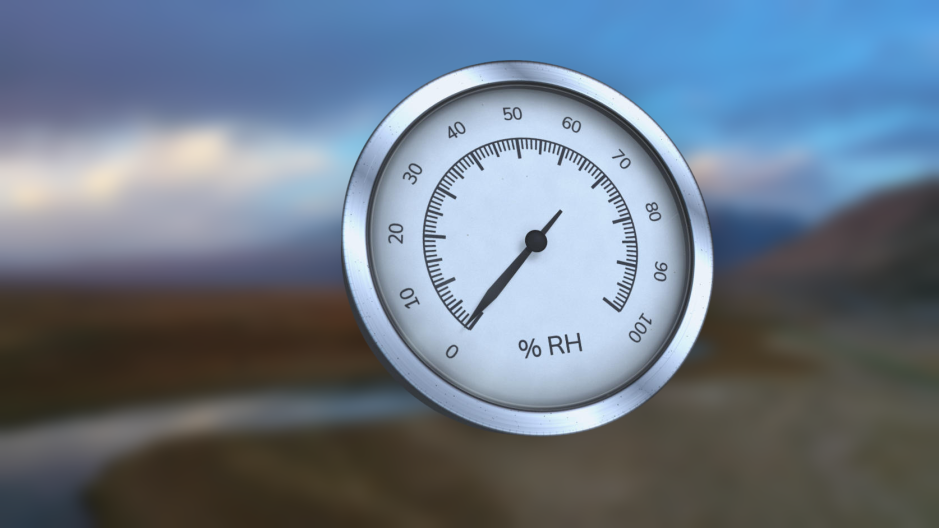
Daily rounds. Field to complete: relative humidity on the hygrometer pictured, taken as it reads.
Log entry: 1 %
